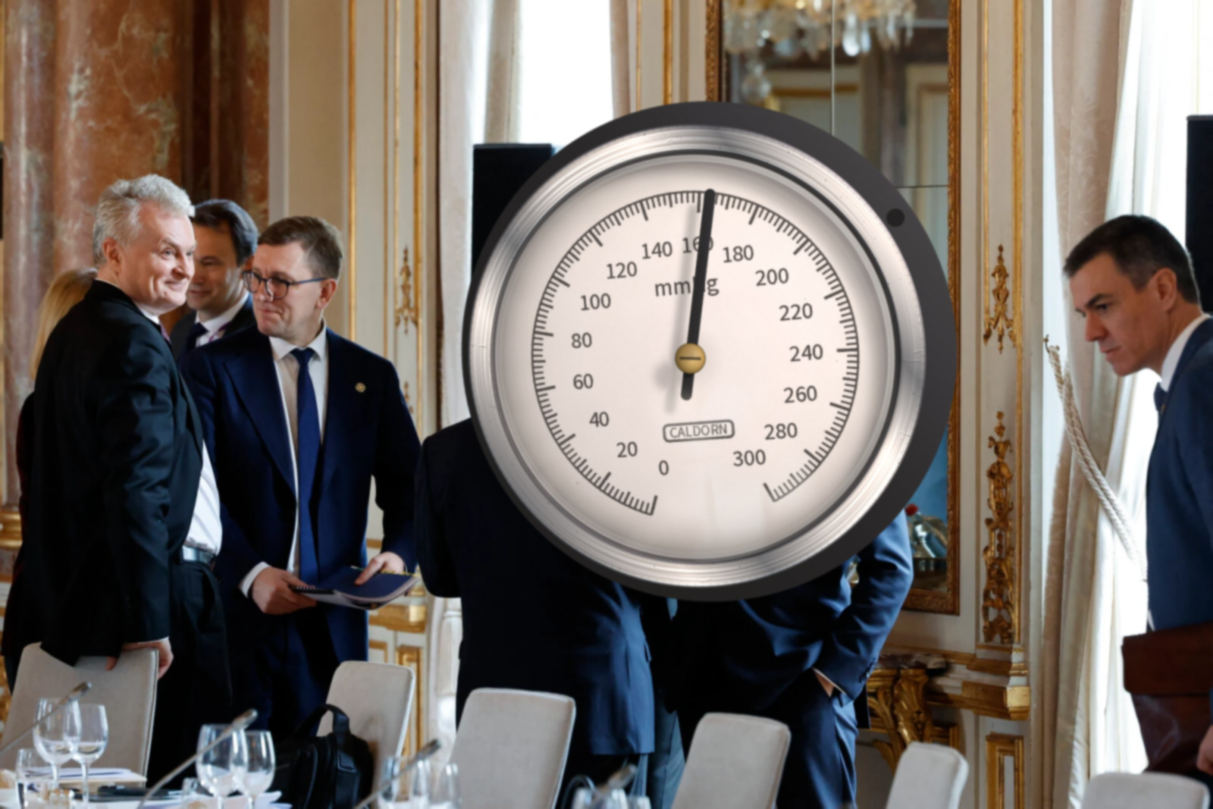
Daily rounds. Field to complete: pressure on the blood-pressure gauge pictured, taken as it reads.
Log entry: 164 mmHg
